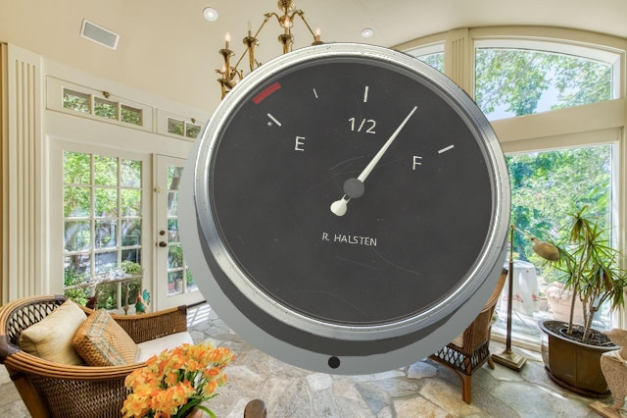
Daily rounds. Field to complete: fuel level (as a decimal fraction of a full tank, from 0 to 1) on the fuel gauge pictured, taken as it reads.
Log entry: 0.75
